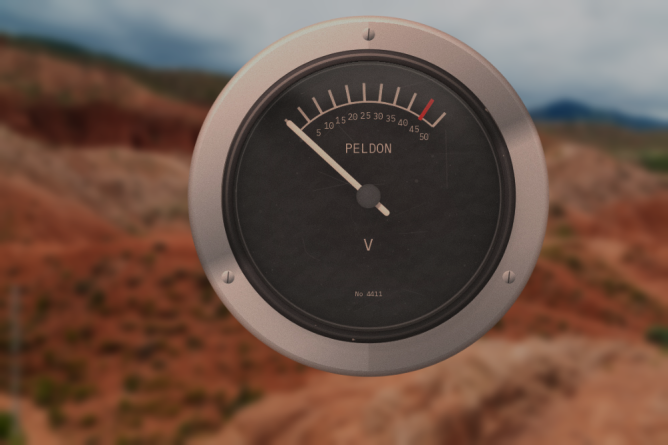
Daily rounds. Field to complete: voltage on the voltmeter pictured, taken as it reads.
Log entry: 0 V
